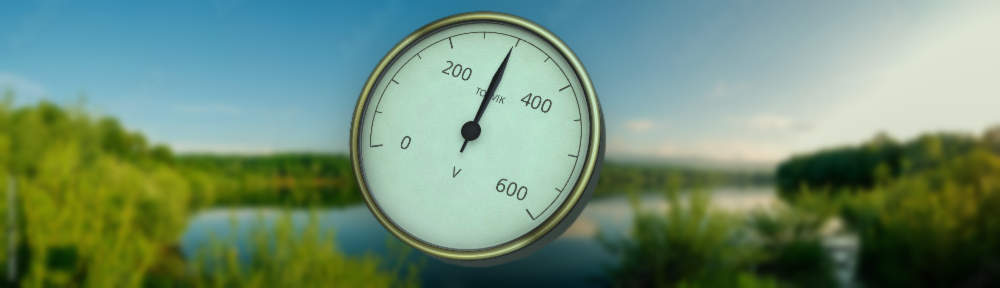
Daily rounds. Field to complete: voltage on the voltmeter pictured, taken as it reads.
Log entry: 300 V
